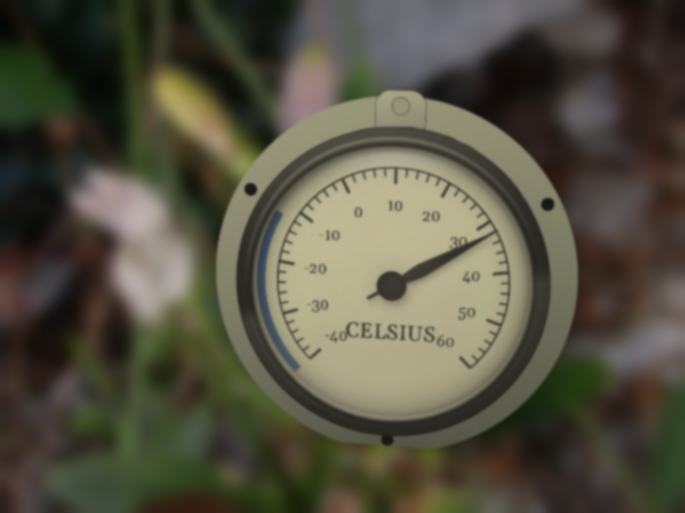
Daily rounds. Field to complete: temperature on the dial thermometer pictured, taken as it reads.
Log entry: 32 °C
